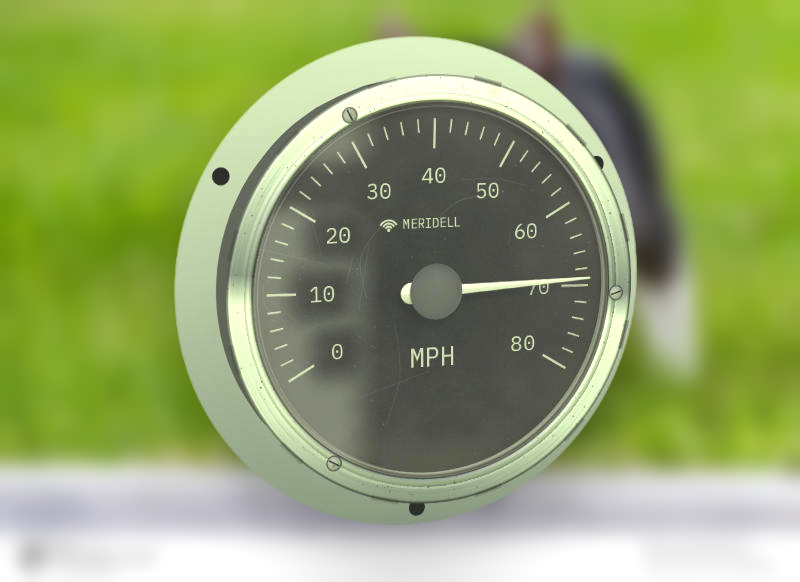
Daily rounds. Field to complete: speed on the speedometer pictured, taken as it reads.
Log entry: 69 mph
